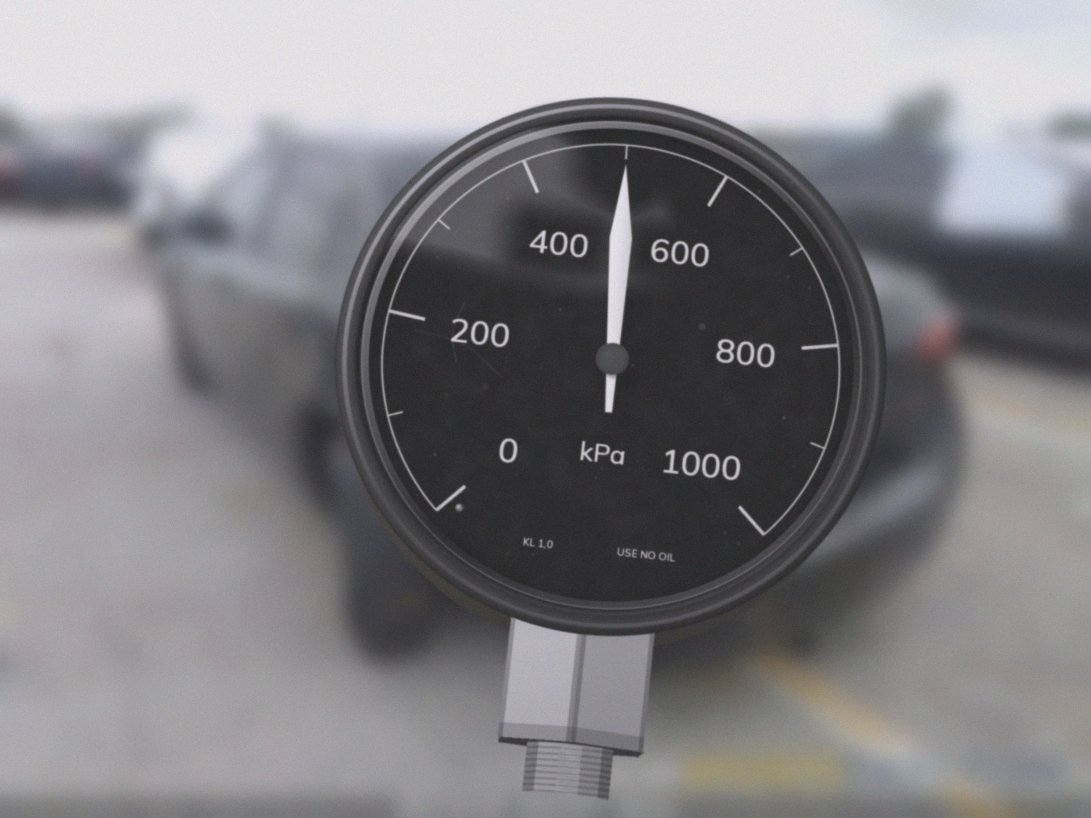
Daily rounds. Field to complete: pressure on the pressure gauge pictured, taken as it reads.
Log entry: 500 kPa
